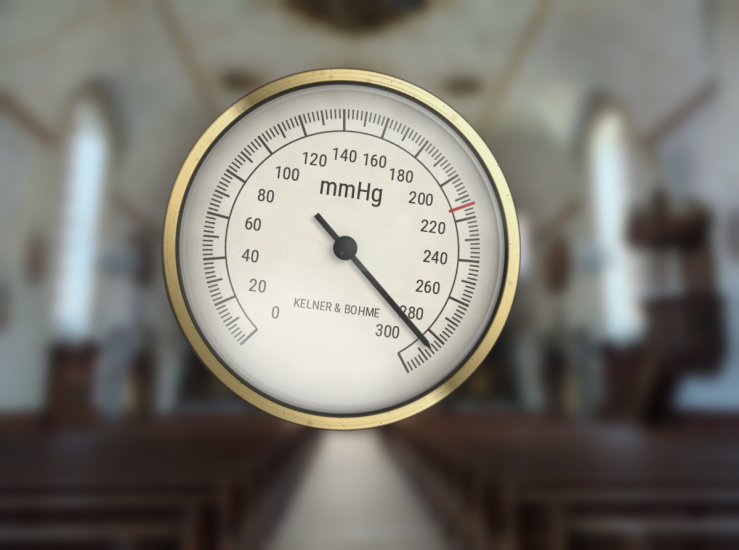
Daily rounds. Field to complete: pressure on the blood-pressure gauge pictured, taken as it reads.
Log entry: 286 mmHg
